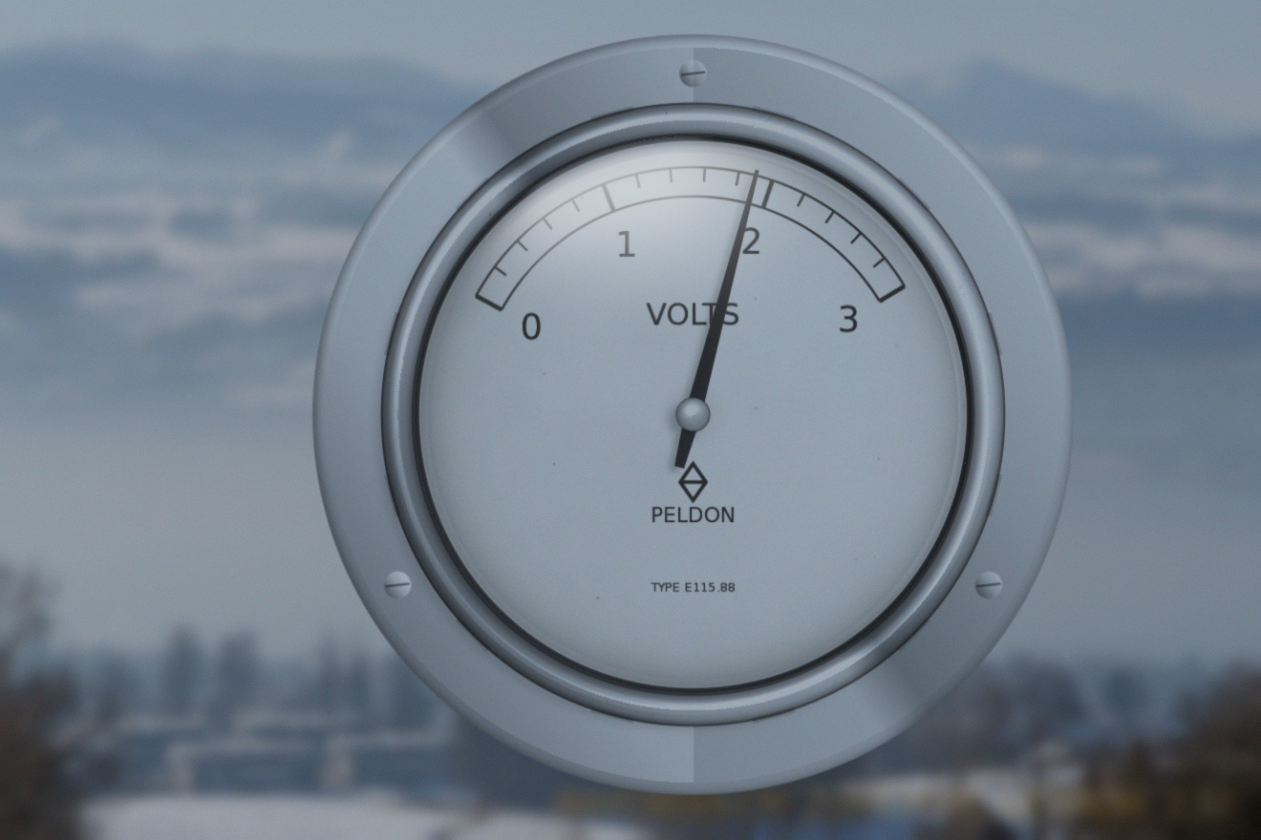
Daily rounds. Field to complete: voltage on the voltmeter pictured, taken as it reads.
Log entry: 1.9 V
